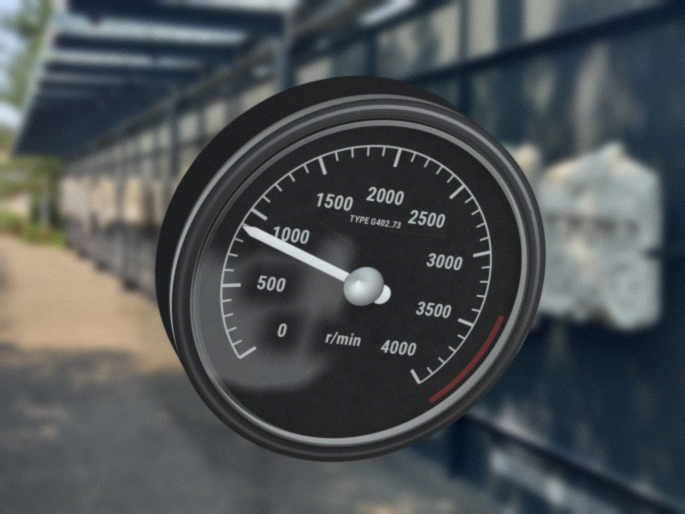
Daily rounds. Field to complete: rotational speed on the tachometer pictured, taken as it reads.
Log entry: 900 rpm
